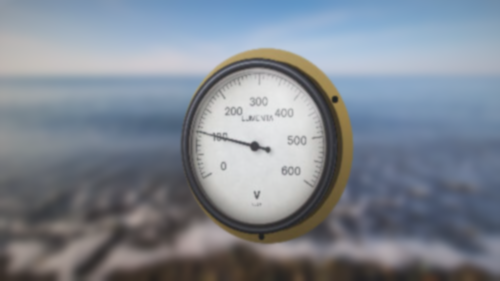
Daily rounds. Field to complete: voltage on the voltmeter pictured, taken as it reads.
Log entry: 100 V
